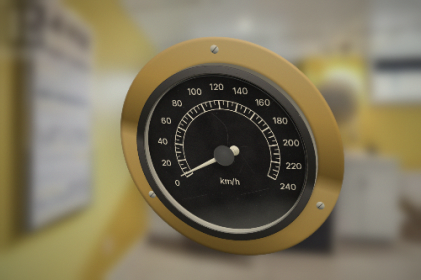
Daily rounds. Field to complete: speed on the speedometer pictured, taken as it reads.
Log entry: 5 km/h
